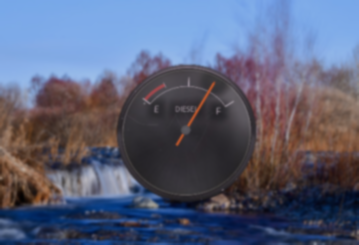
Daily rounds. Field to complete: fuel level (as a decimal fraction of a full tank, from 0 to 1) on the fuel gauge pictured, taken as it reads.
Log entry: 0.75
